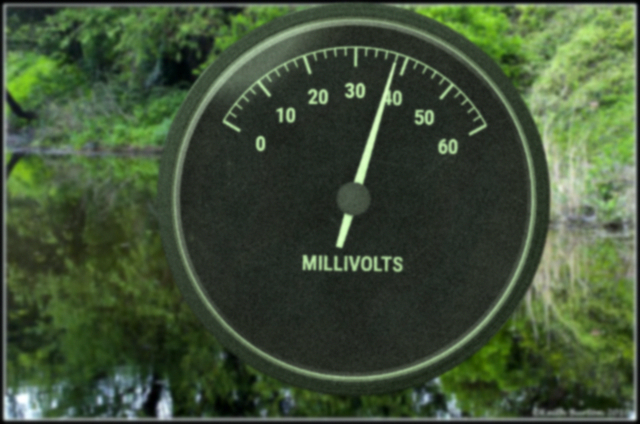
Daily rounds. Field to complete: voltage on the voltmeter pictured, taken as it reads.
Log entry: 38 mV
